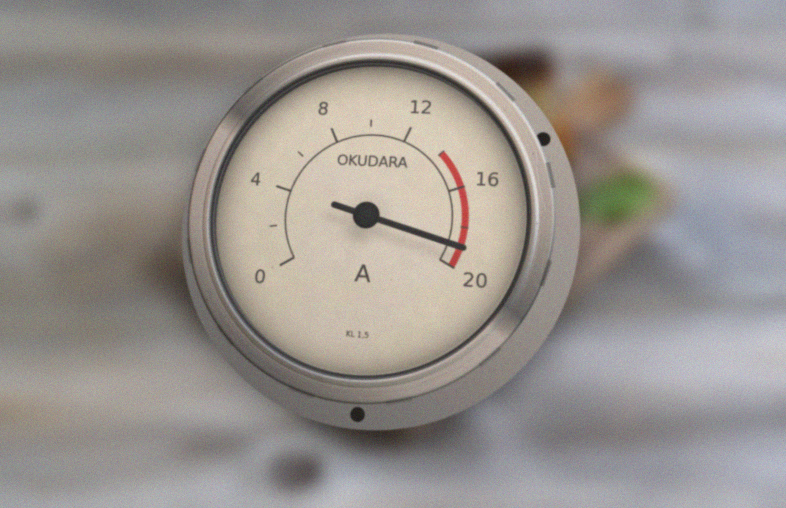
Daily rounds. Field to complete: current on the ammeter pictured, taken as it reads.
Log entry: 19 A
